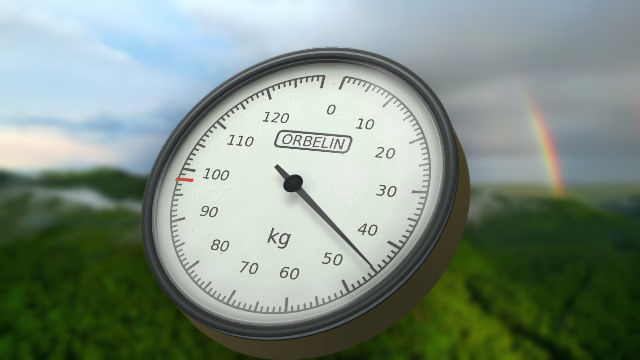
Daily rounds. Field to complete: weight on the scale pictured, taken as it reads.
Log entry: 45 kg
